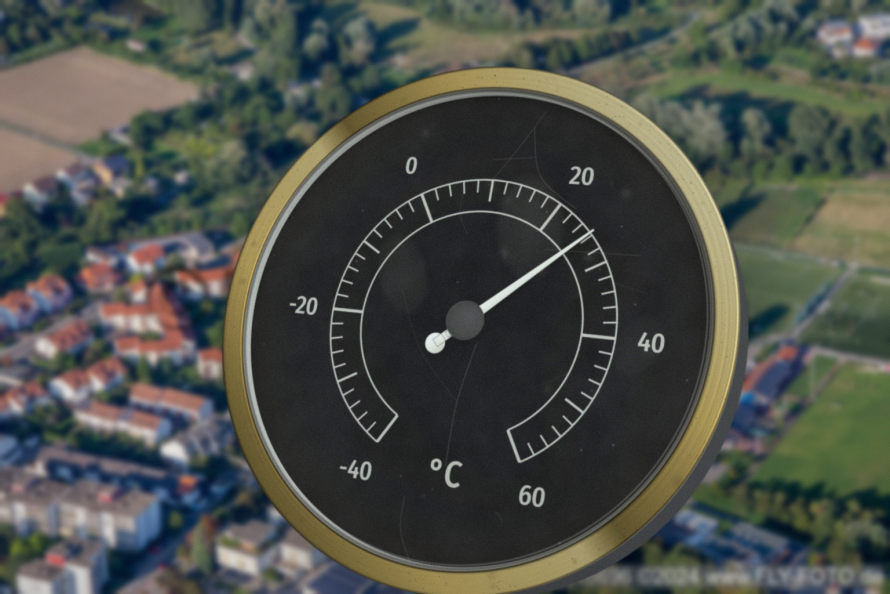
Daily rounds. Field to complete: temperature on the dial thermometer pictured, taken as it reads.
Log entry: 26 °C
